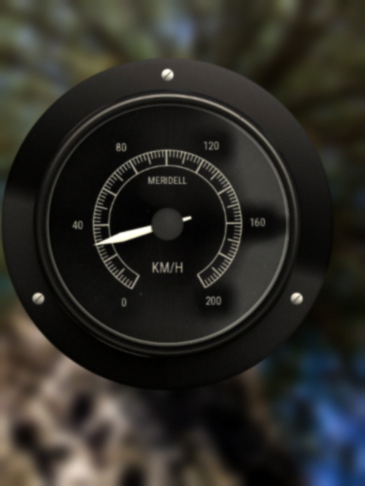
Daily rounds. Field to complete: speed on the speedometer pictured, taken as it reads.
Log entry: 30 km/h
